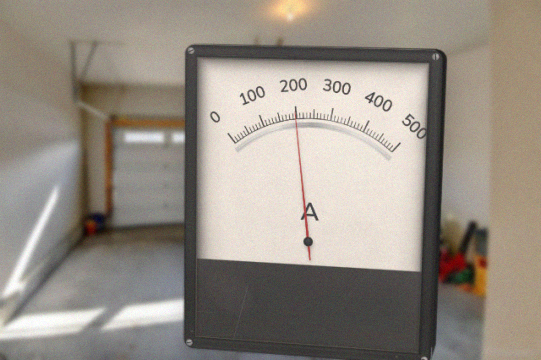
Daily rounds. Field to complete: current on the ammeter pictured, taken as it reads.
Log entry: 200 A
